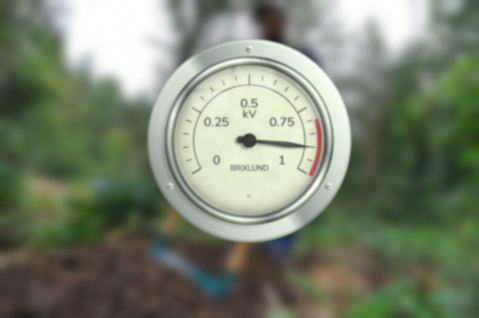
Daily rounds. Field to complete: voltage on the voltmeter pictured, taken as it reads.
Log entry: 0.9 kV
